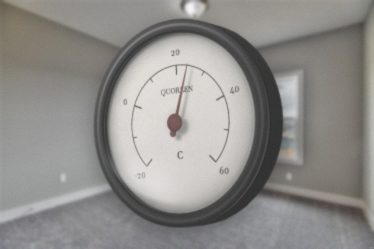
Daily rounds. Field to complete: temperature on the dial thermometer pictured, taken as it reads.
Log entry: 25 °C
